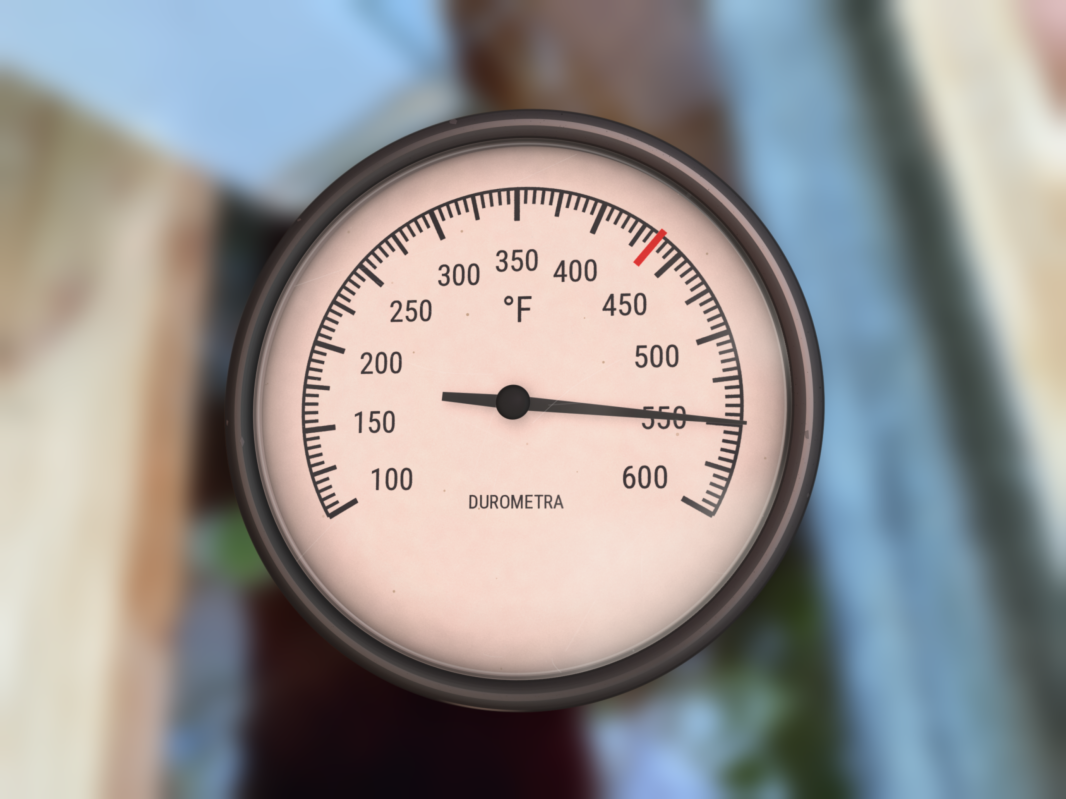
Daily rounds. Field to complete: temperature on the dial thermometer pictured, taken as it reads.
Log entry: 550 °F
